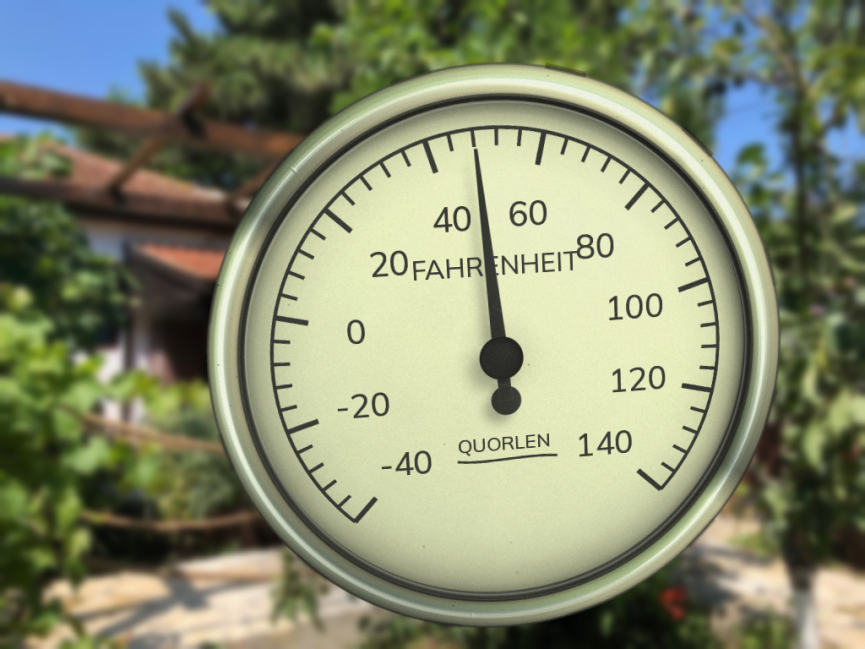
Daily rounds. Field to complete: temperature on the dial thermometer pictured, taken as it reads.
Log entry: 48 °F
